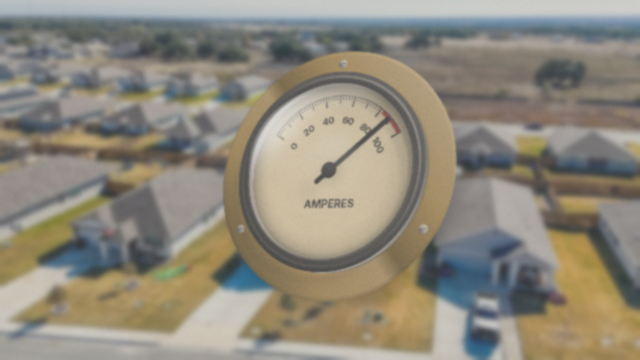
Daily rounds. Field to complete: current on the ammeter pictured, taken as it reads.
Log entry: 90 A
